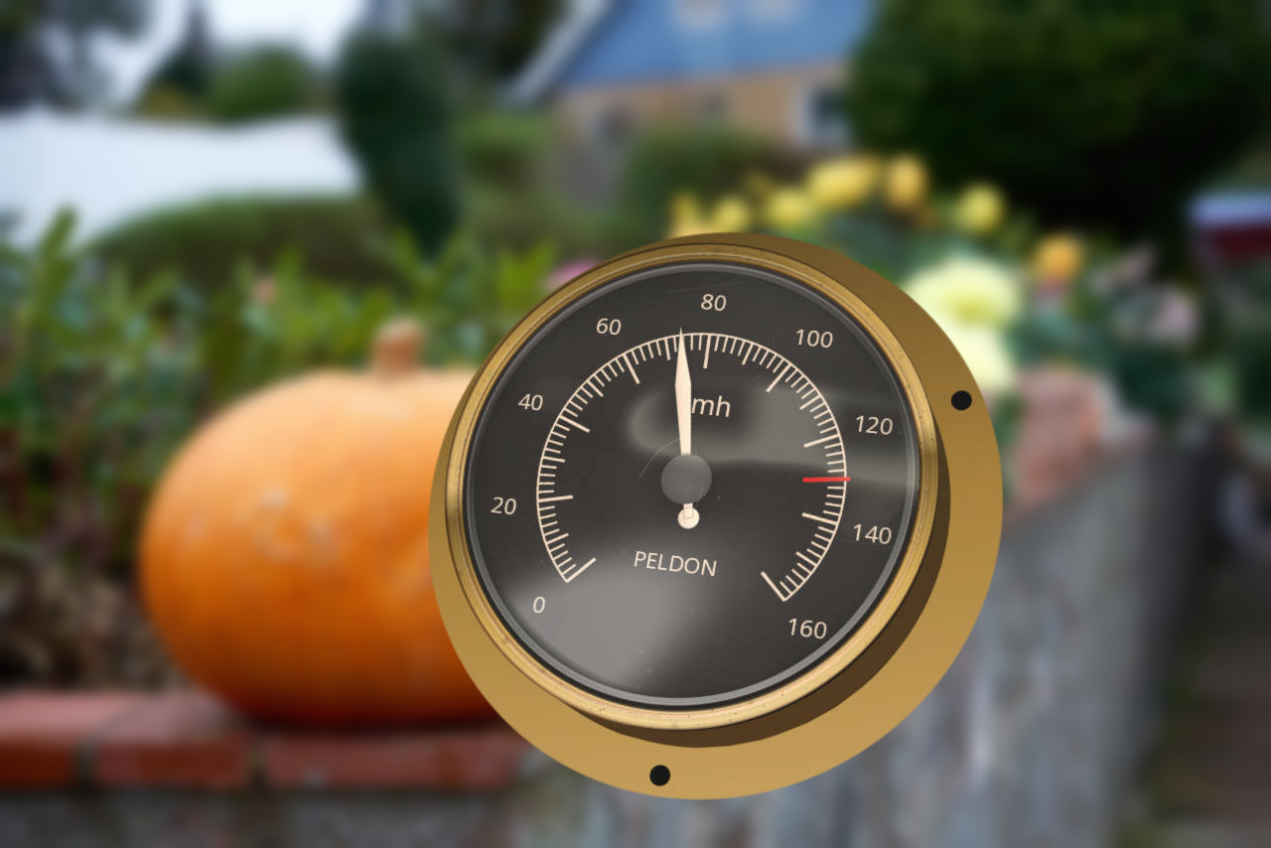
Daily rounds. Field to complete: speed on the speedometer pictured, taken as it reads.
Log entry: 74 km/h
